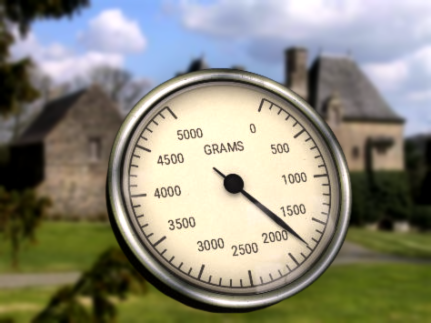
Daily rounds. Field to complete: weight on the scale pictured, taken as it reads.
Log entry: 1800 g
